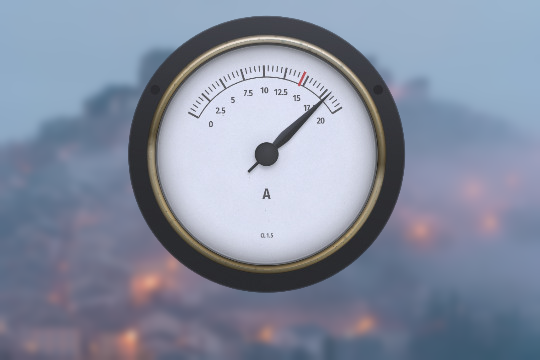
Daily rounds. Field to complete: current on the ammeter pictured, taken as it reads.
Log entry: 18 A
